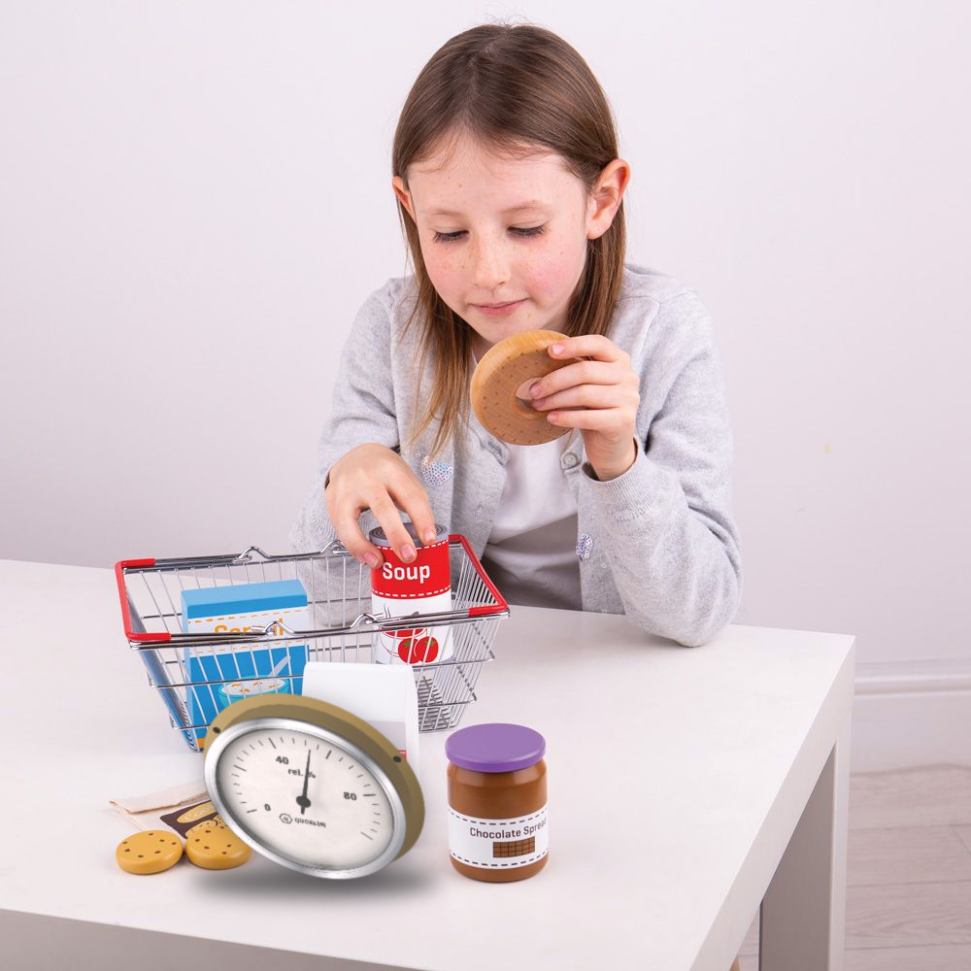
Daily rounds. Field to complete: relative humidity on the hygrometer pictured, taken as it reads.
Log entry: 54 %
